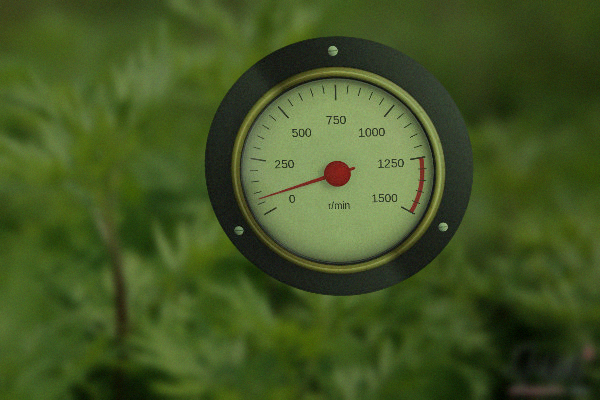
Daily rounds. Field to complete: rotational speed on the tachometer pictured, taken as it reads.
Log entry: 75 rpm
